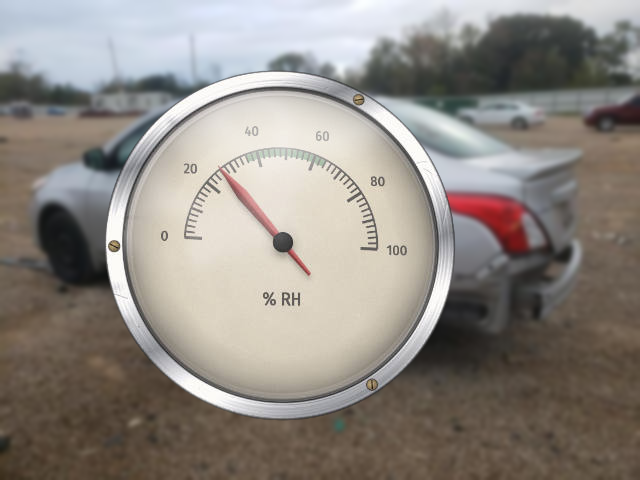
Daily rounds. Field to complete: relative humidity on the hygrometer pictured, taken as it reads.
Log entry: 26 %
